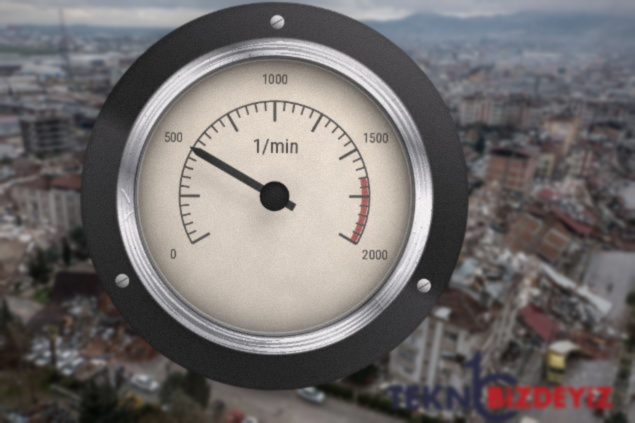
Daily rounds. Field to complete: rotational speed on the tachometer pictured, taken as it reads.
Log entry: 500 rpm
